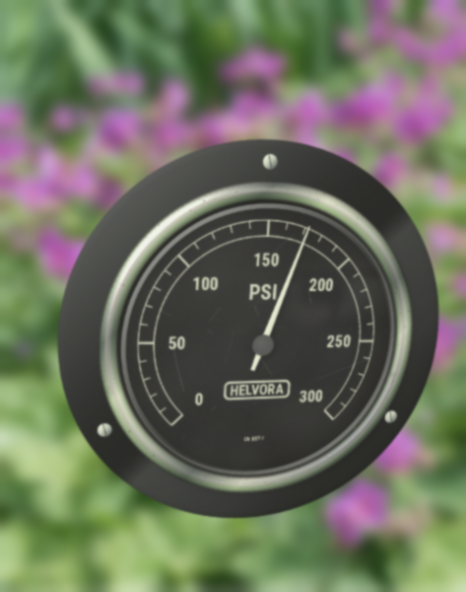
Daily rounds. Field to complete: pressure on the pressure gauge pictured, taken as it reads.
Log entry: 170 psi
